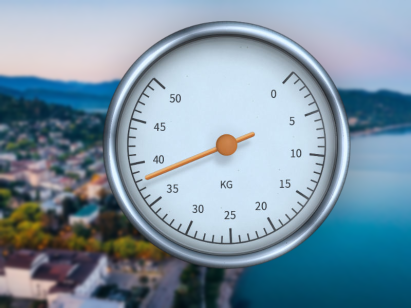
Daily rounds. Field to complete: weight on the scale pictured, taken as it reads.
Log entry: 38 kg
